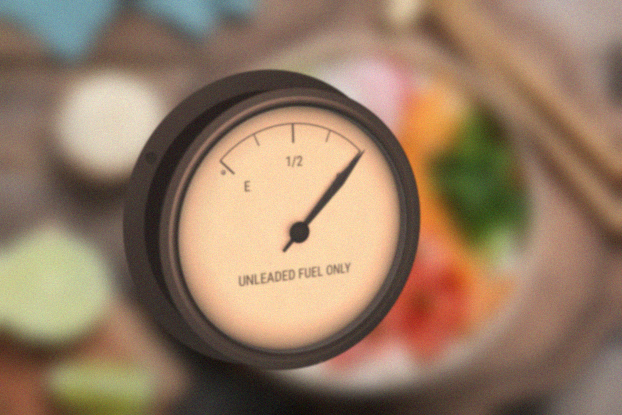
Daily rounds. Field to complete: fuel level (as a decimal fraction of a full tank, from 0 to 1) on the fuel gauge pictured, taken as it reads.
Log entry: 1
